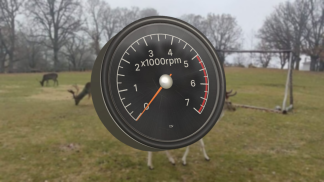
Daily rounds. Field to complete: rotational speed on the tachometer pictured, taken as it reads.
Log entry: 0 rpm
